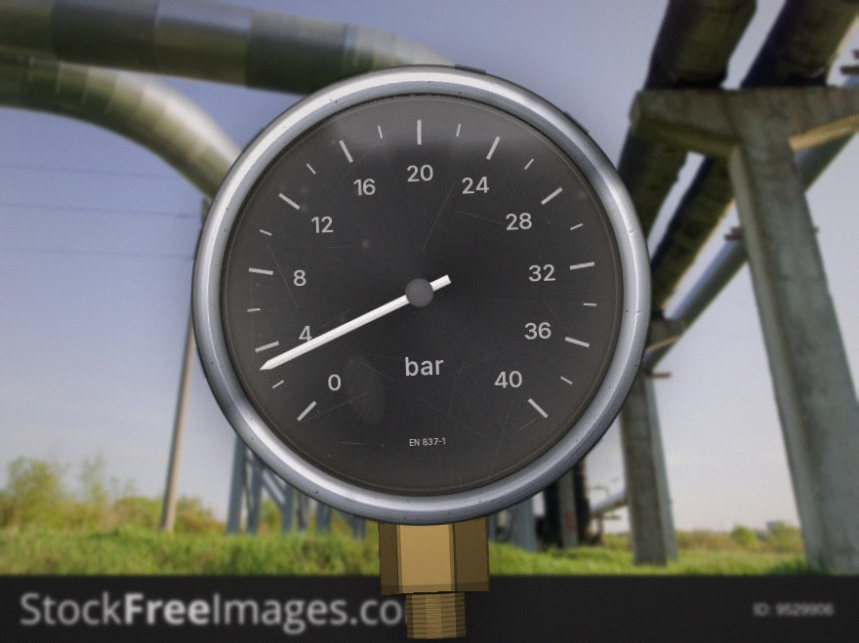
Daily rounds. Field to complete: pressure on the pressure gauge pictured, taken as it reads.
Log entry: 3 bar
